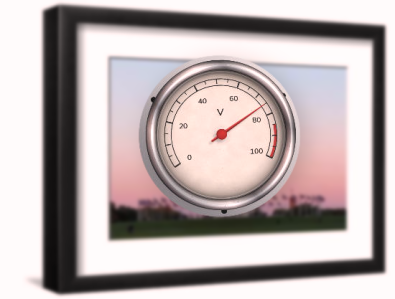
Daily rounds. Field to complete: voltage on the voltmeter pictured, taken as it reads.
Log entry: 75 V
